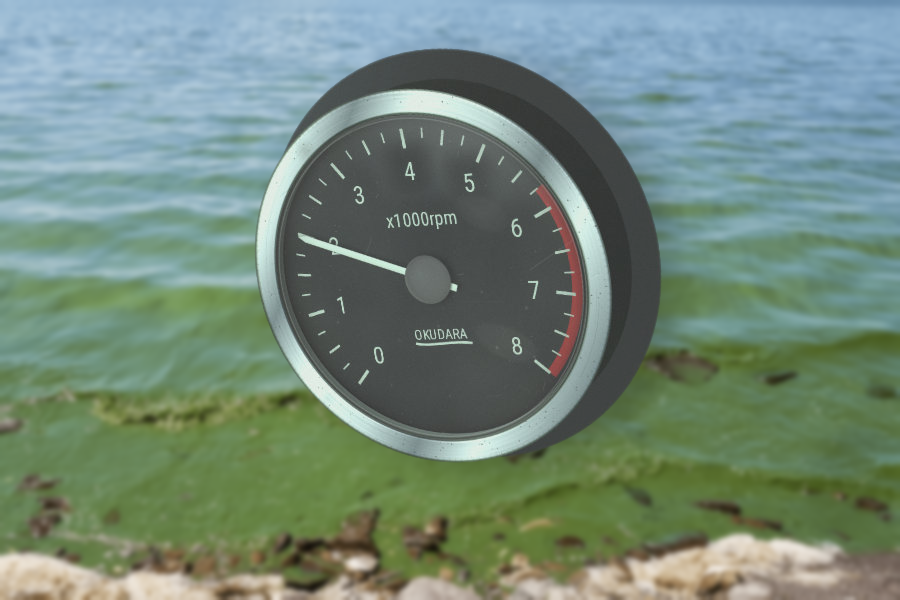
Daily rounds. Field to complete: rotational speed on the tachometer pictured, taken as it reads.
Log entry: 2000 rpm
